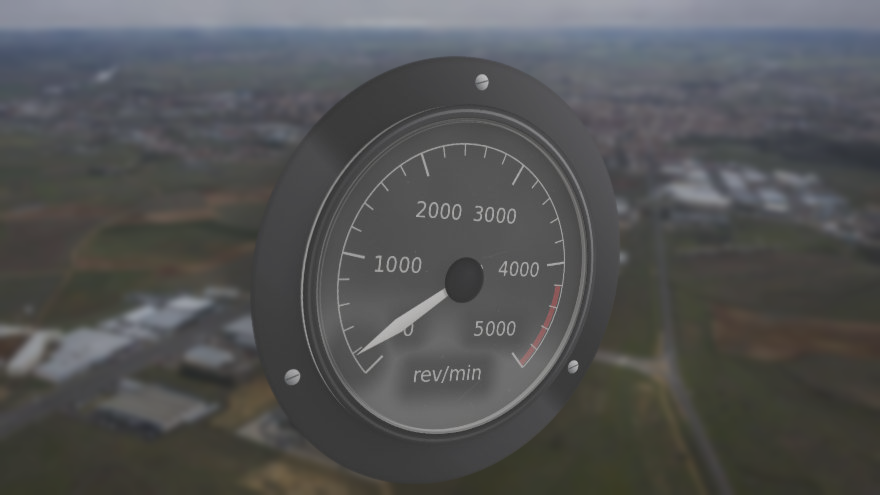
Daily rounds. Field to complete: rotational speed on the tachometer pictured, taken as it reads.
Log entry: 200 rpm
